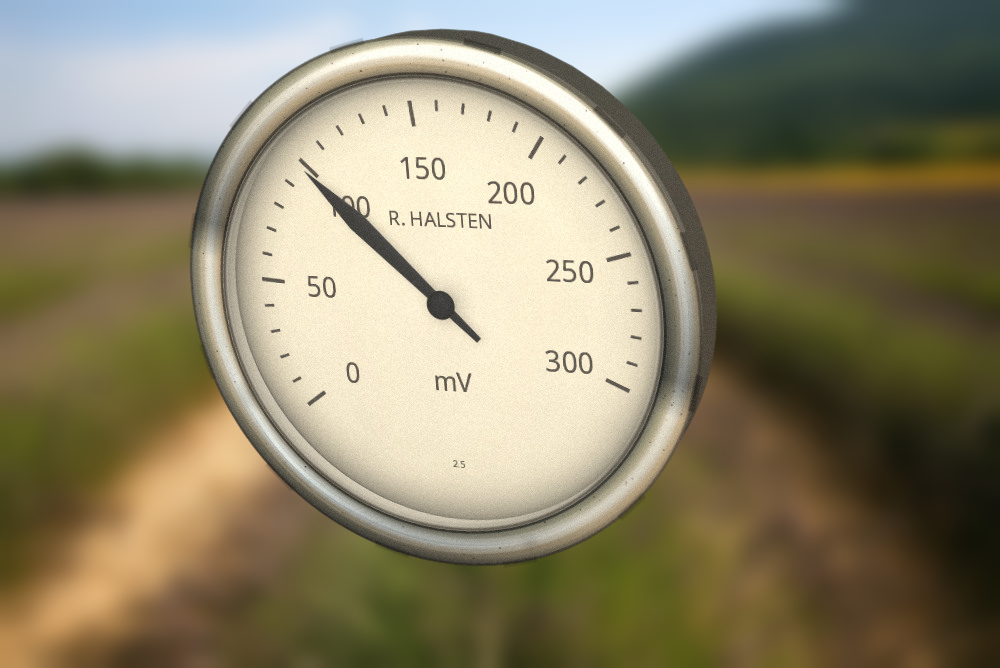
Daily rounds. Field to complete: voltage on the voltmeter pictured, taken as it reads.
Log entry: 100 mV
